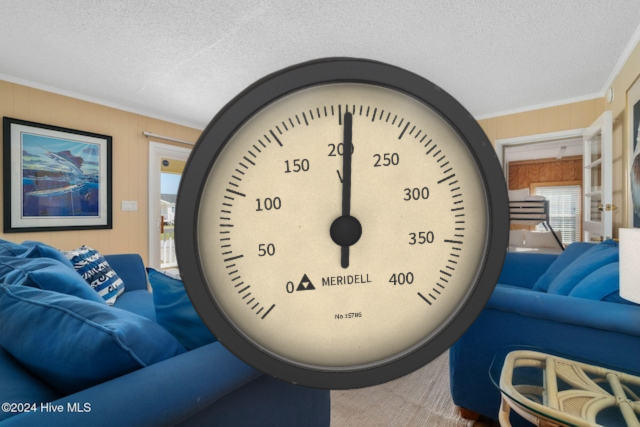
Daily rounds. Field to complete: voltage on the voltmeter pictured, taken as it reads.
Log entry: 205 V
